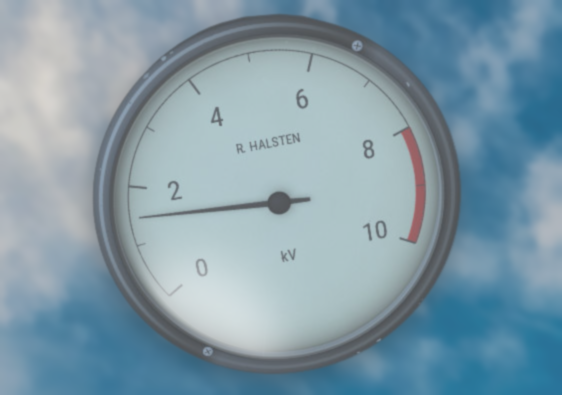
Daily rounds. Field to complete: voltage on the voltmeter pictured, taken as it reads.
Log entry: 1.5 kV
